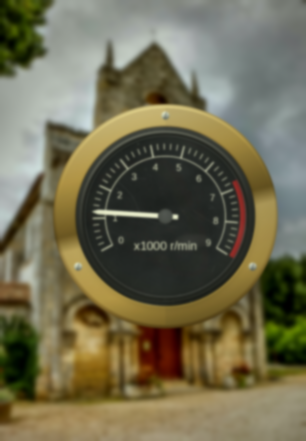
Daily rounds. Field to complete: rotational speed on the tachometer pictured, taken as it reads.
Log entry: 1200 rpm
